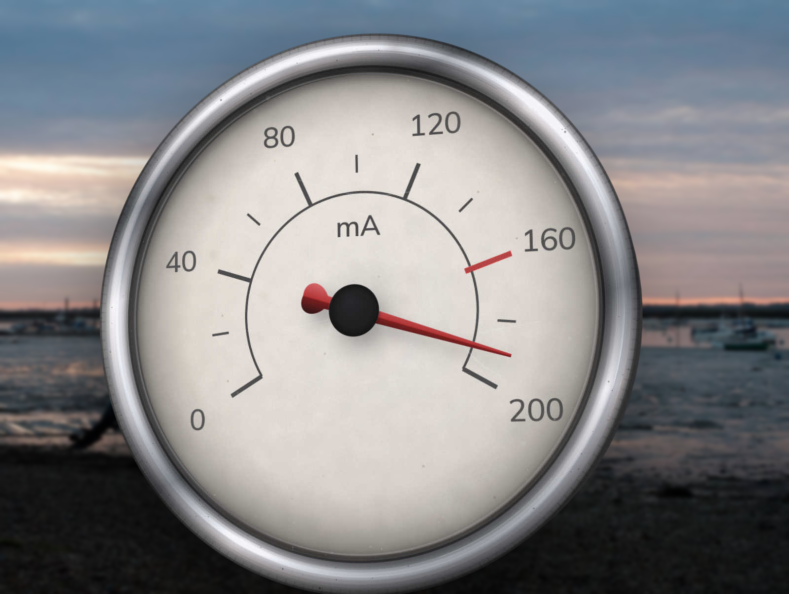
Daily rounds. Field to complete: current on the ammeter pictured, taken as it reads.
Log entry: 190 mA
